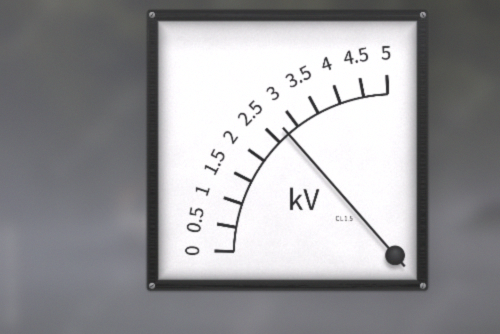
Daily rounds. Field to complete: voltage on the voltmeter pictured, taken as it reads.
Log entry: 2.75 kV
